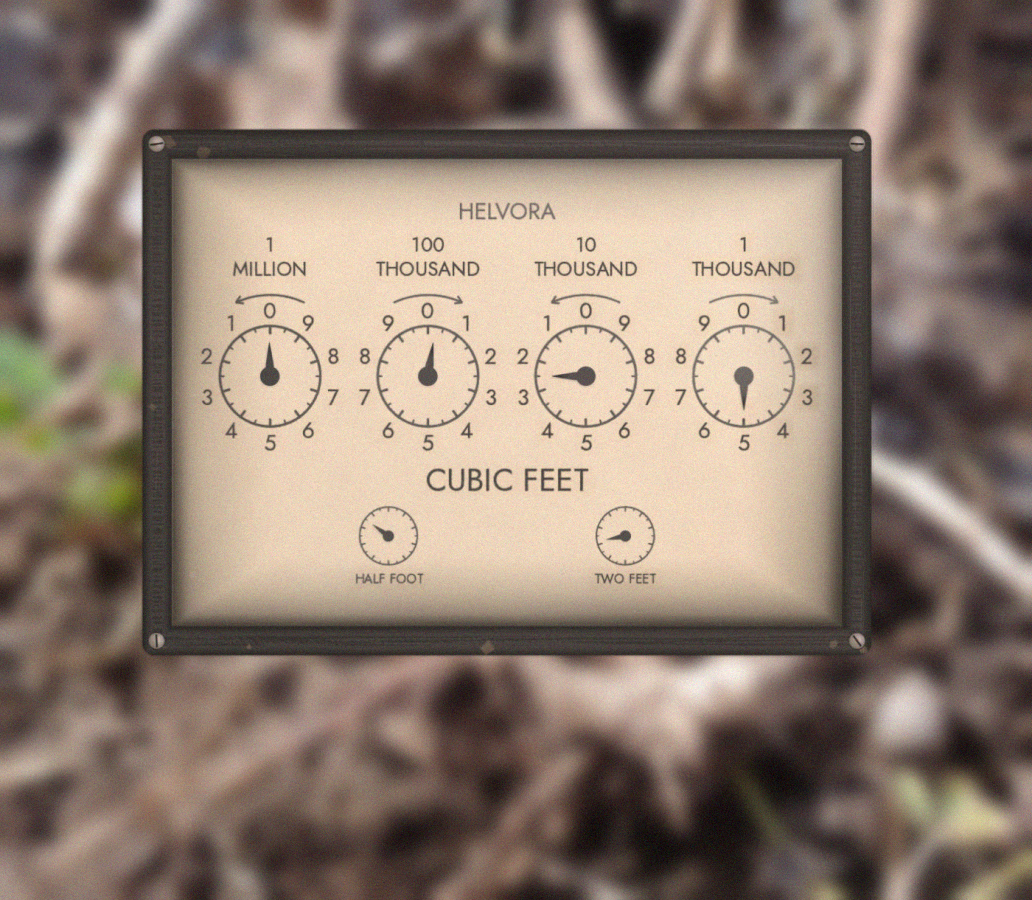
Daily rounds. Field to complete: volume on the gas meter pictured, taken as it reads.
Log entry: 2500 ft³
